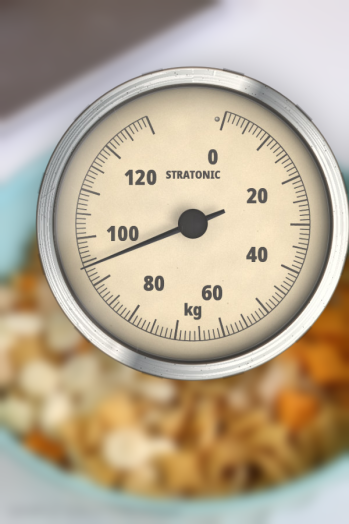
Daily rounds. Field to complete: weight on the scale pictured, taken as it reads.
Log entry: 94 kg
